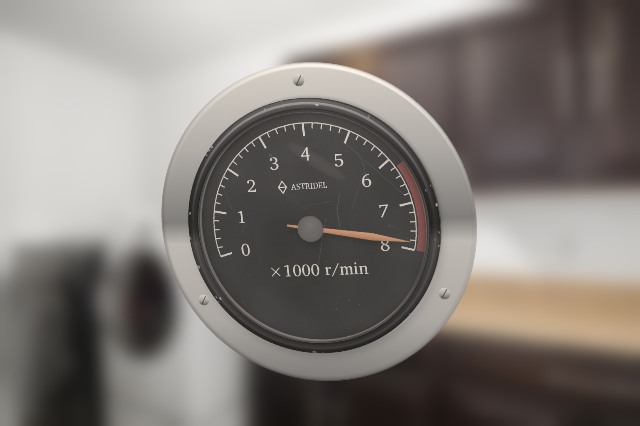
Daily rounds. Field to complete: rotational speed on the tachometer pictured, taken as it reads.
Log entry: 7800 rpm
